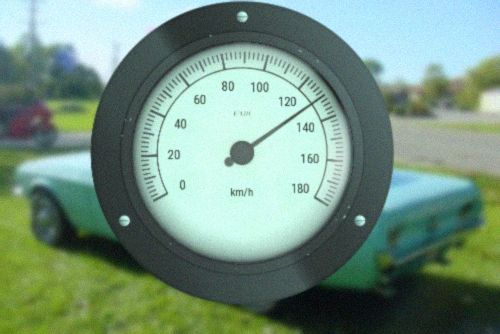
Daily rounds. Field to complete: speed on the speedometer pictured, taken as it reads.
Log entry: 130 km/h
